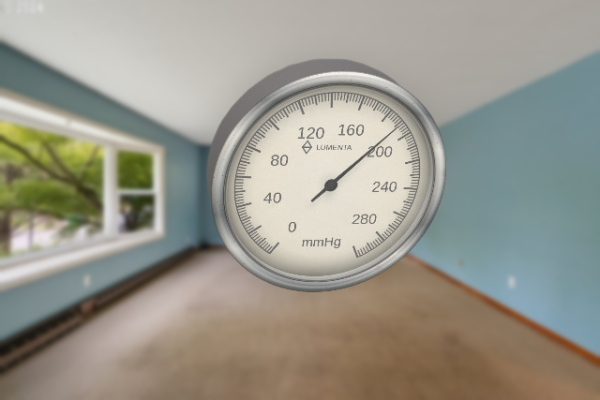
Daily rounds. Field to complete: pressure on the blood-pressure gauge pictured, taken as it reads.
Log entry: 190 mmHg
